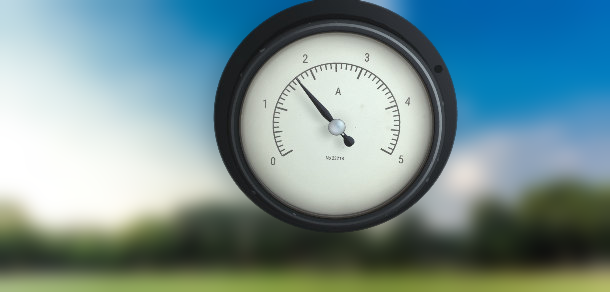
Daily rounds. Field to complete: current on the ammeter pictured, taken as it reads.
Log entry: 1.7 A
